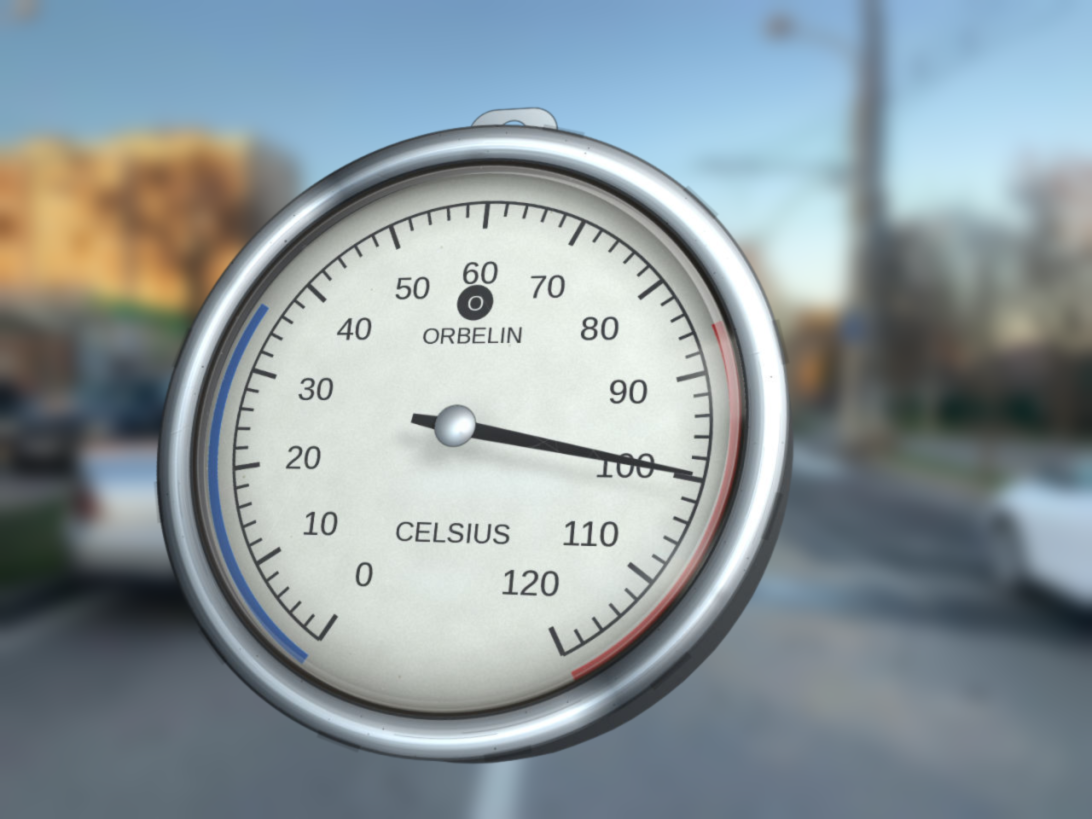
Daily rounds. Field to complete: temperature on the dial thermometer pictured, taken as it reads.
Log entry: 100 °C
